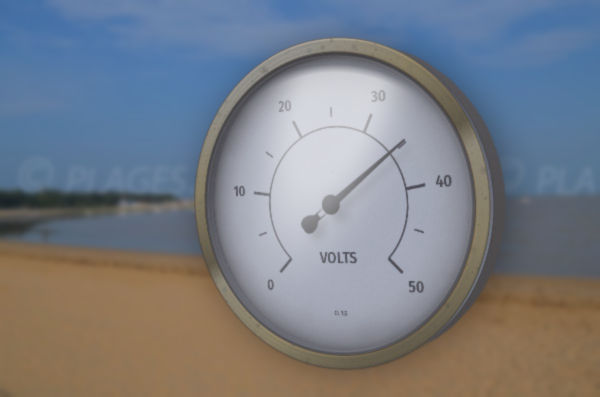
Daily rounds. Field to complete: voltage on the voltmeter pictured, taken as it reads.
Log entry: 35 V
